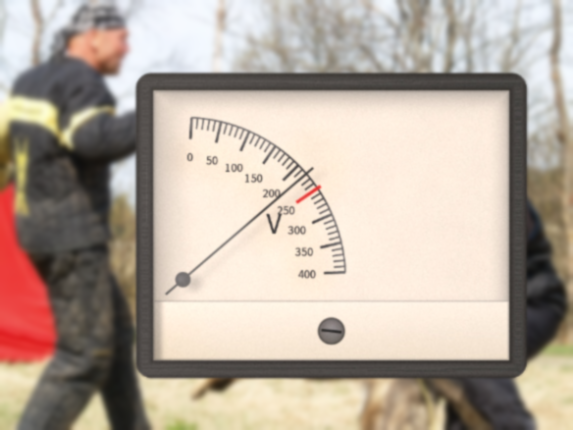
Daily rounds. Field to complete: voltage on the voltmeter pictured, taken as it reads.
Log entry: 220 V
